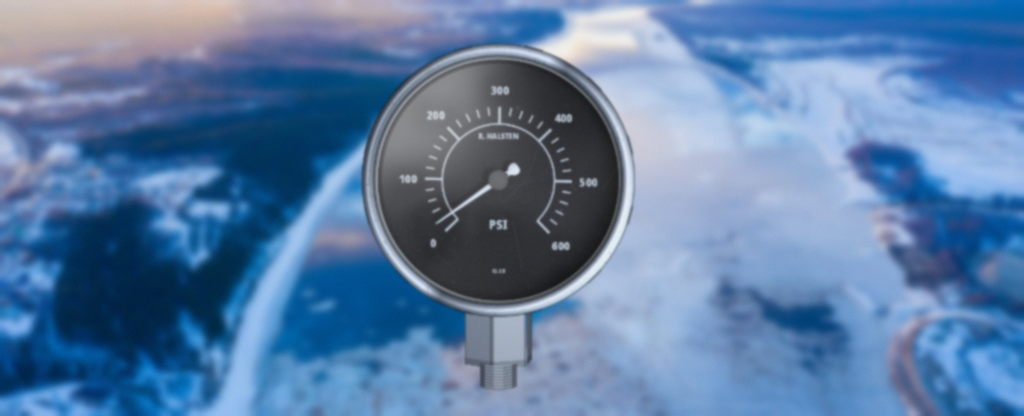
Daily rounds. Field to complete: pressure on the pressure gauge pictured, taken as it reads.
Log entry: 20 psi
